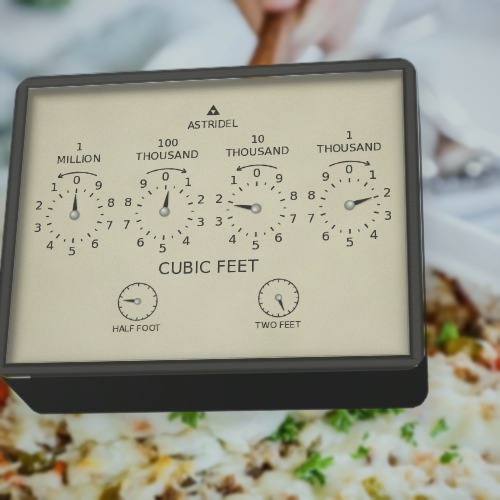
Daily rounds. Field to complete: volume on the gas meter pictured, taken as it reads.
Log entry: 2200 ft³
